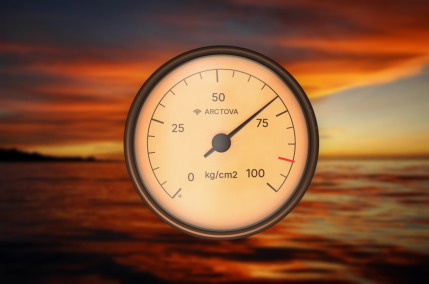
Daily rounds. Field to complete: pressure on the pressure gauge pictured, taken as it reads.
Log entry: 70 kg/cm²
